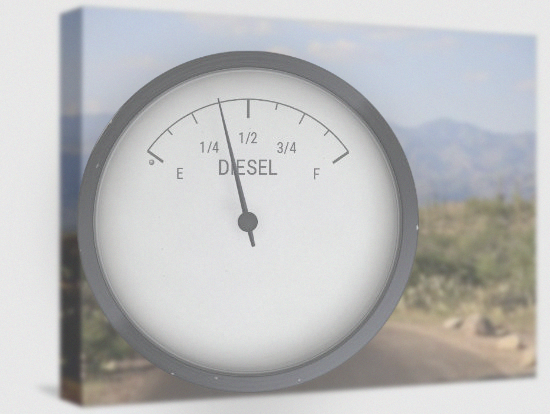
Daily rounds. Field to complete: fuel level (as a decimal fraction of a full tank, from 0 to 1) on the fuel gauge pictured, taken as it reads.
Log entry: 0.375
